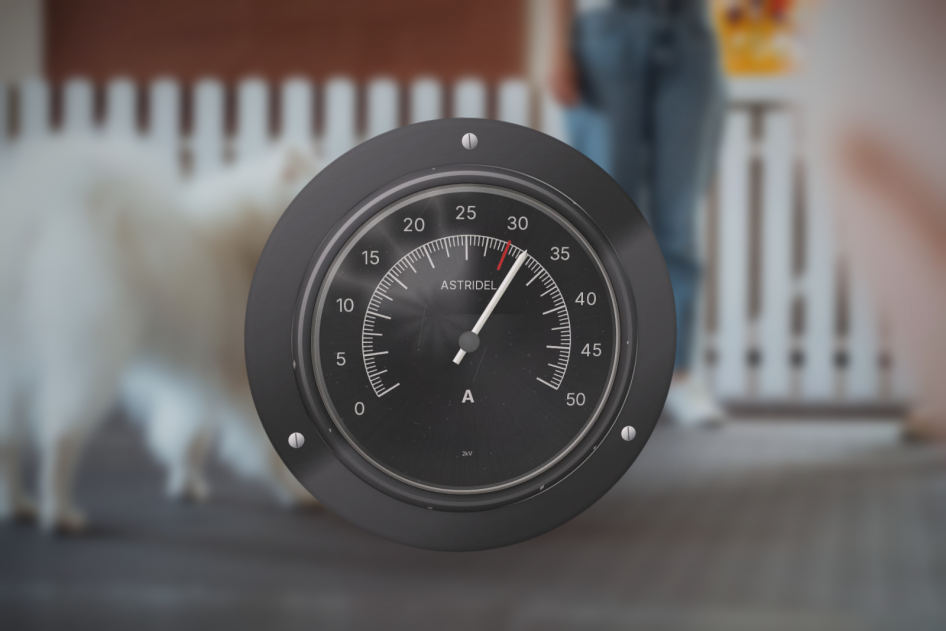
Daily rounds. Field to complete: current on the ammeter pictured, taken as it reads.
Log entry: 32 A
